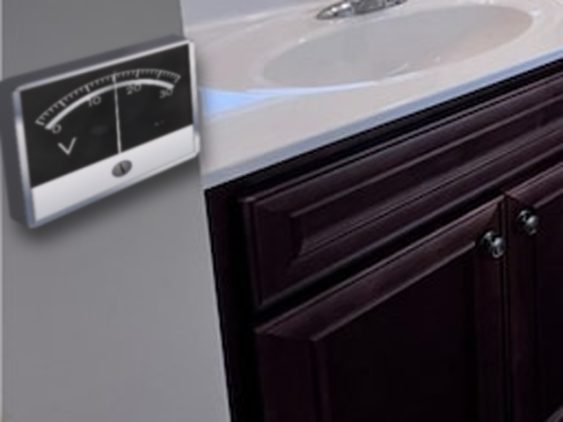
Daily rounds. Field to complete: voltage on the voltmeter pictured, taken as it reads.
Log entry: 15 V
